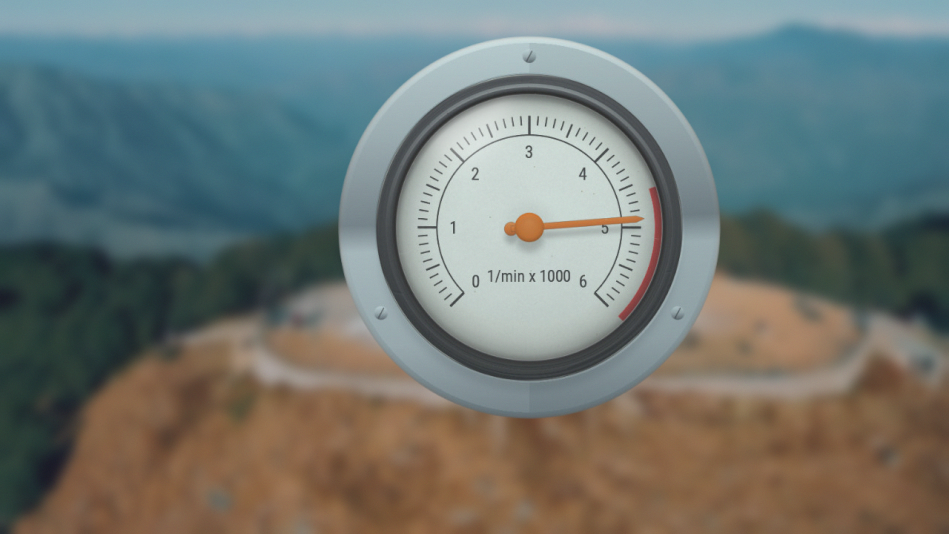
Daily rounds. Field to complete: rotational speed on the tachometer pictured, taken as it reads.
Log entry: 4900 rpm
